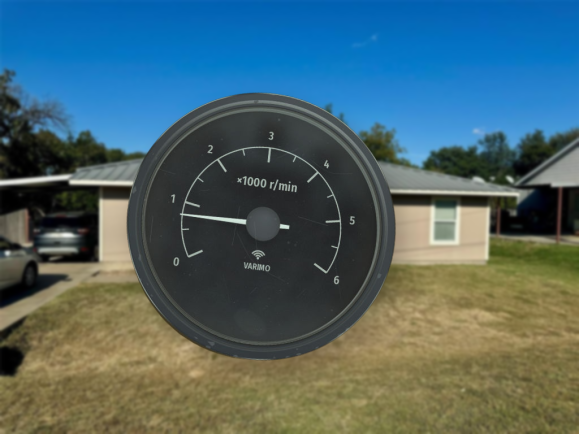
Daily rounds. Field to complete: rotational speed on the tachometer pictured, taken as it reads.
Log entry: 750 rpm
